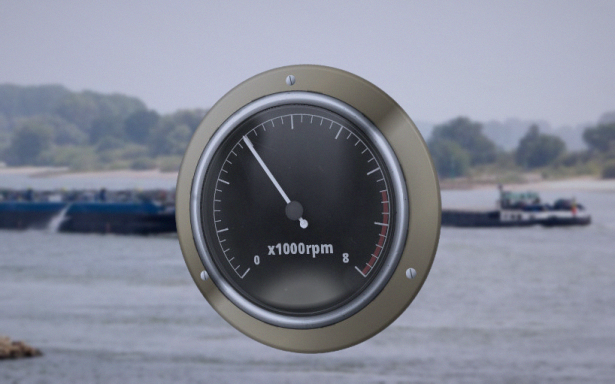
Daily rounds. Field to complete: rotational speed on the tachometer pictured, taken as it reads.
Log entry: 3000 rpm
